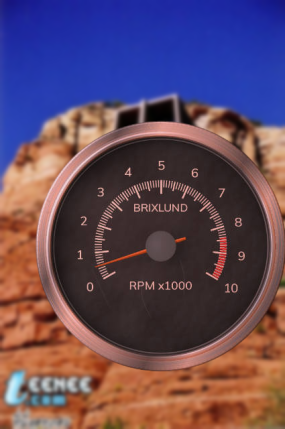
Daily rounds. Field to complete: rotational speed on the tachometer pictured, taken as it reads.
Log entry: 500 rpm
